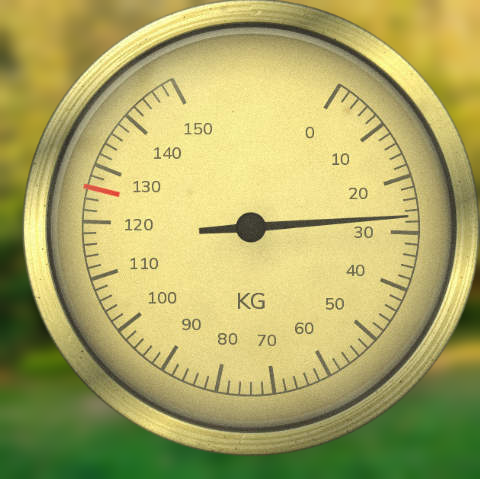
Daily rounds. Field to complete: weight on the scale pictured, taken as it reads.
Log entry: 27 kg
